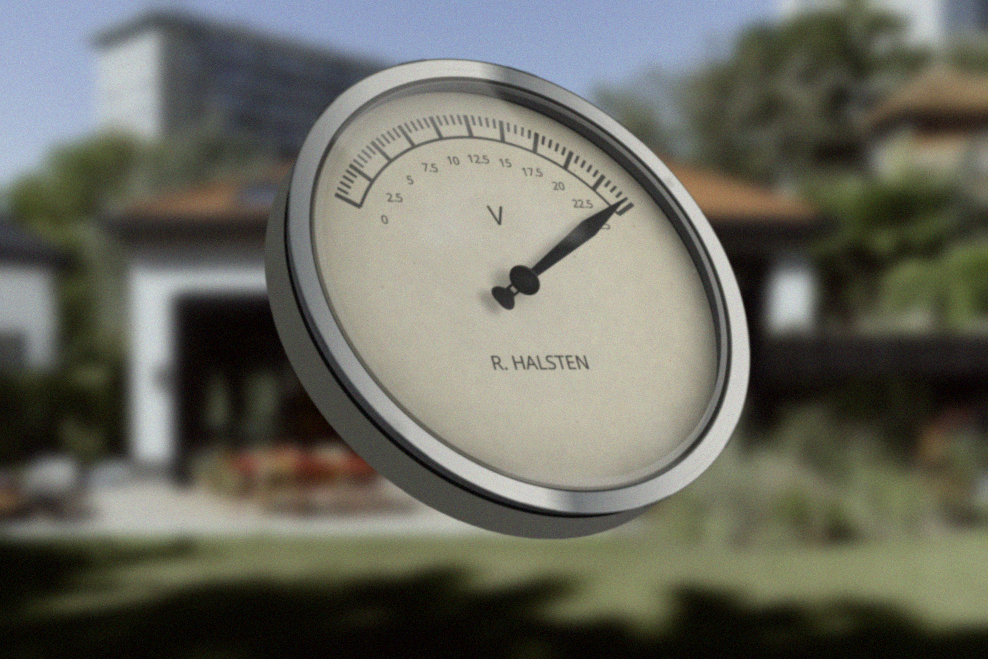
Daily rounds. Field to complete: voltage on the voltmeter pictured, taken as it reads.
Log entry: 24.5 V
